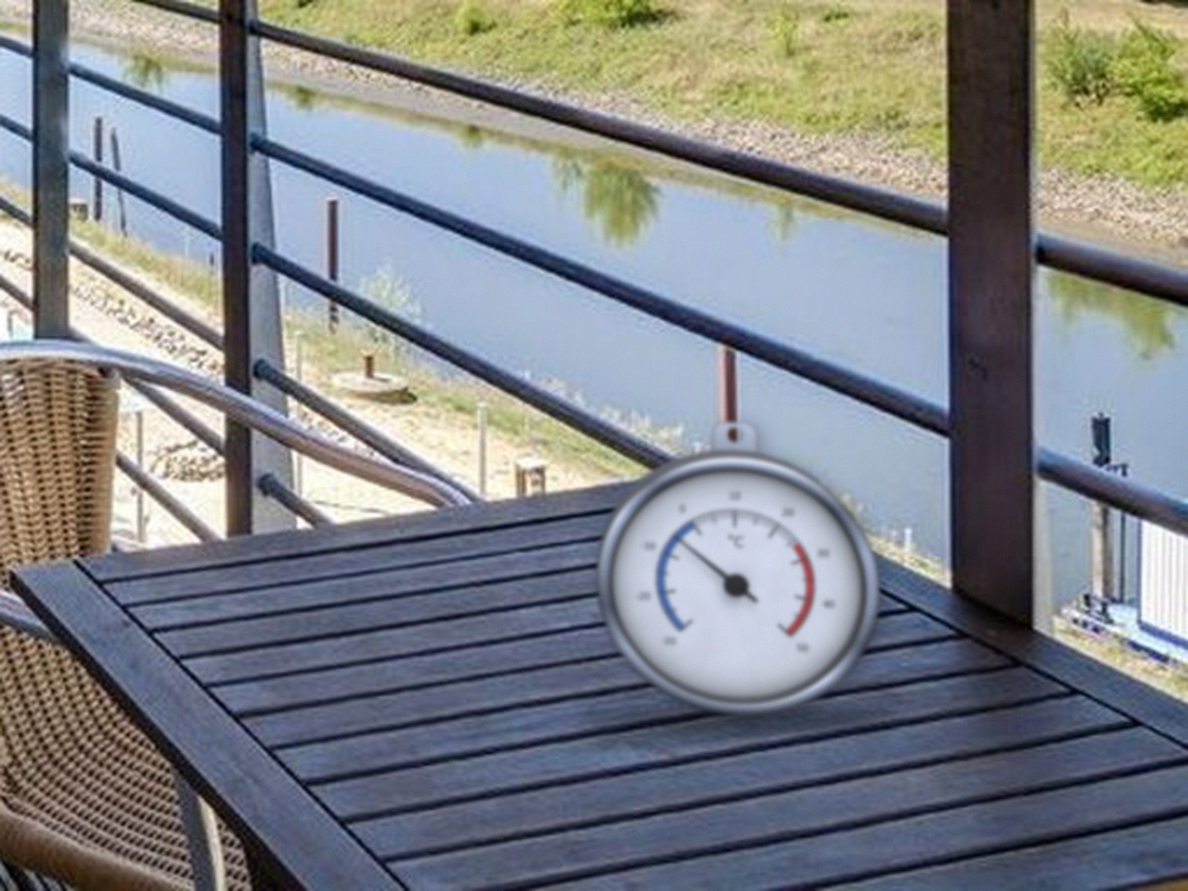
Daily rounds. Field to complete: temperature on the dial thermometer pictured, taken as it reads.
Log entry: -5 °C
